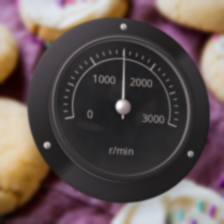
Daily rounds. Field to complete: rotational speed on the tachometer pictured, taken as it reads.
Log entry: 1500 rpm
